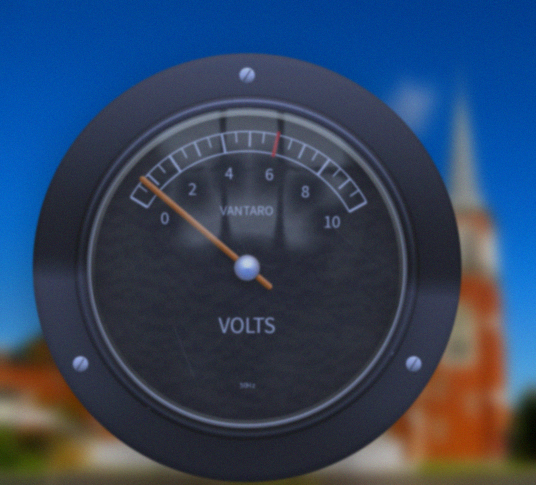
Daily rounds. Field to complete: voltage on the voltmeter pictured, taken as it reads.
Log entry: 0.75 V
